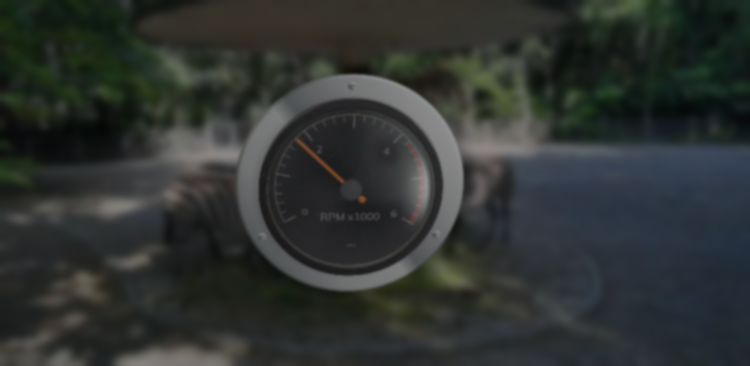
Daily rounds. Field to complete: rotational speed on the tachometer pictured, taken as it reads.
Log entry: 1800 rpm
